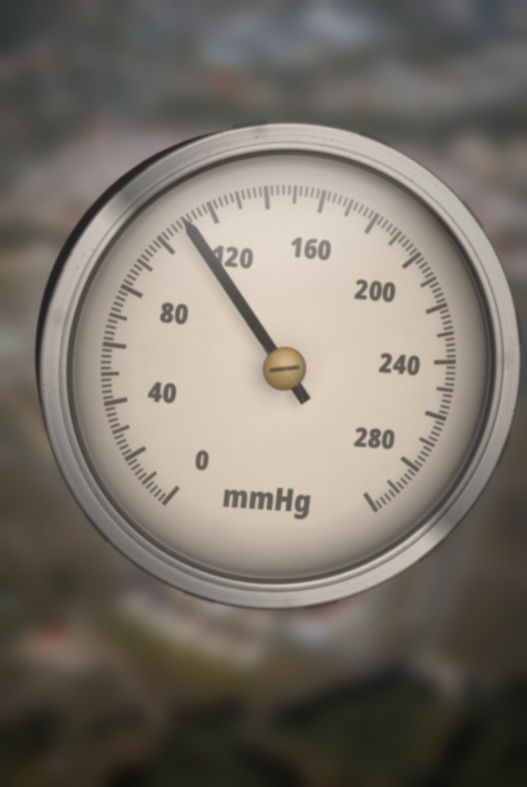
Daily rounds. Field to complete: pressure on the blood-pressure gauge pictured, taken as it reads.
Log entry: 110 mmHg
